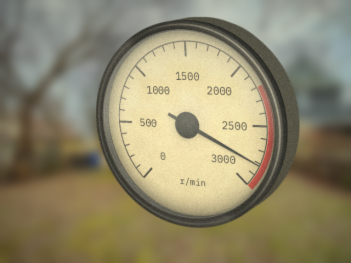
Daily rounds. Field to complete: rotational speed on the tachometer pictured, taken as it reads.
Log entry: 2800 rpm
